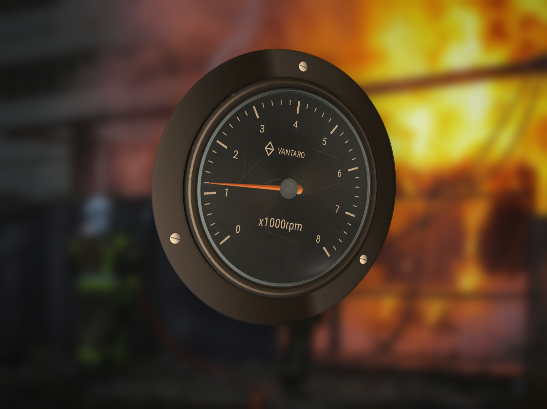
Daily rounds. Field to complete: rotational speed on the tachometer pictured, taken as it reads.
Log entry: 1200 rpm
